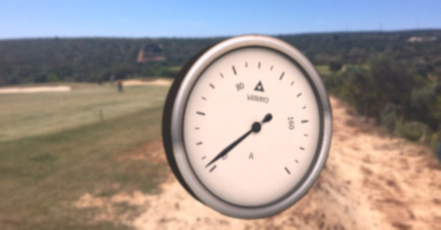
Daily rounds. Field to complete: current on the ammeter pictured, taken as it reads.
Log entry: 5 A
